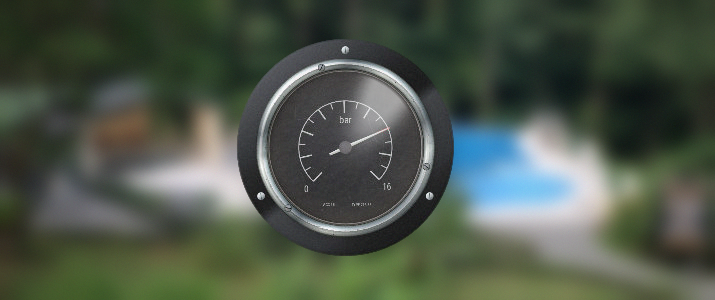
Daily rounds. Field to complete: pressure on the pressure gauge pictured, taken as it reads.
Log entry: 12 bar
